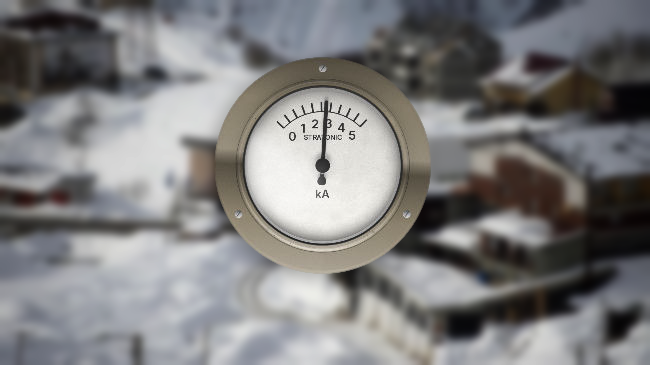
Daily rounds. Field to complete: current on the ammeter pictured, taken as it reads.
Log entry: 2.75 kA
